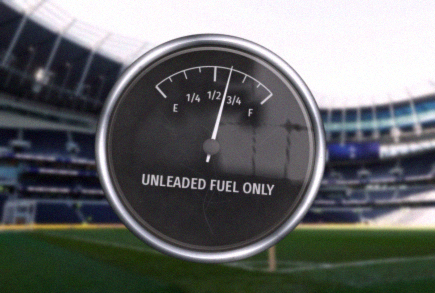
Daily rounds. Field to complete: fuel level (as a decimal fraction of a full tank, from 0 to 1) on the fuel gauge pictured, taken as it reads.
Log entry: 0.625
